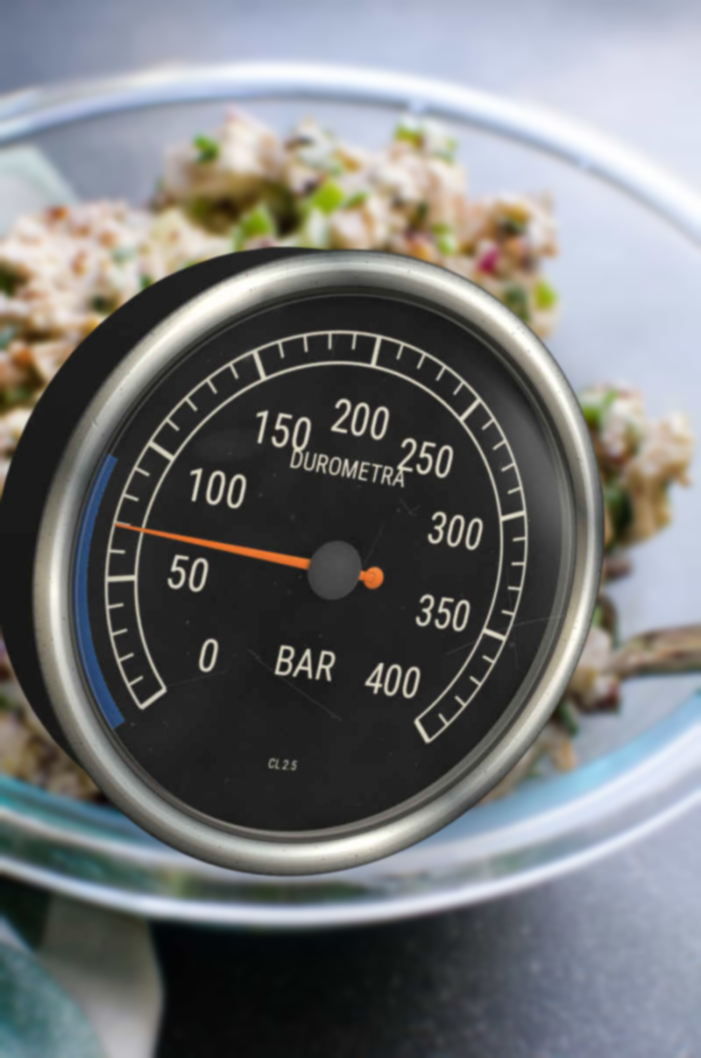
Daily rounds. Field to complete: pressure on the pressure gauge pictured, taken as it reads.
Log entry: 70 bar
